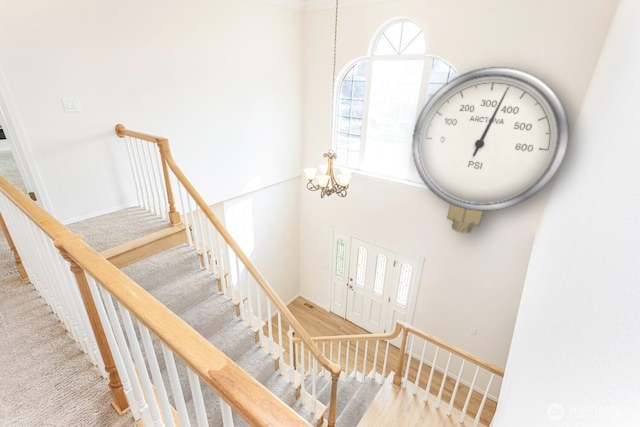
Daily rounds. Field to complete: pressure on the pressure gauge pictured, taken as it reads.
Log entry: 350 psi
